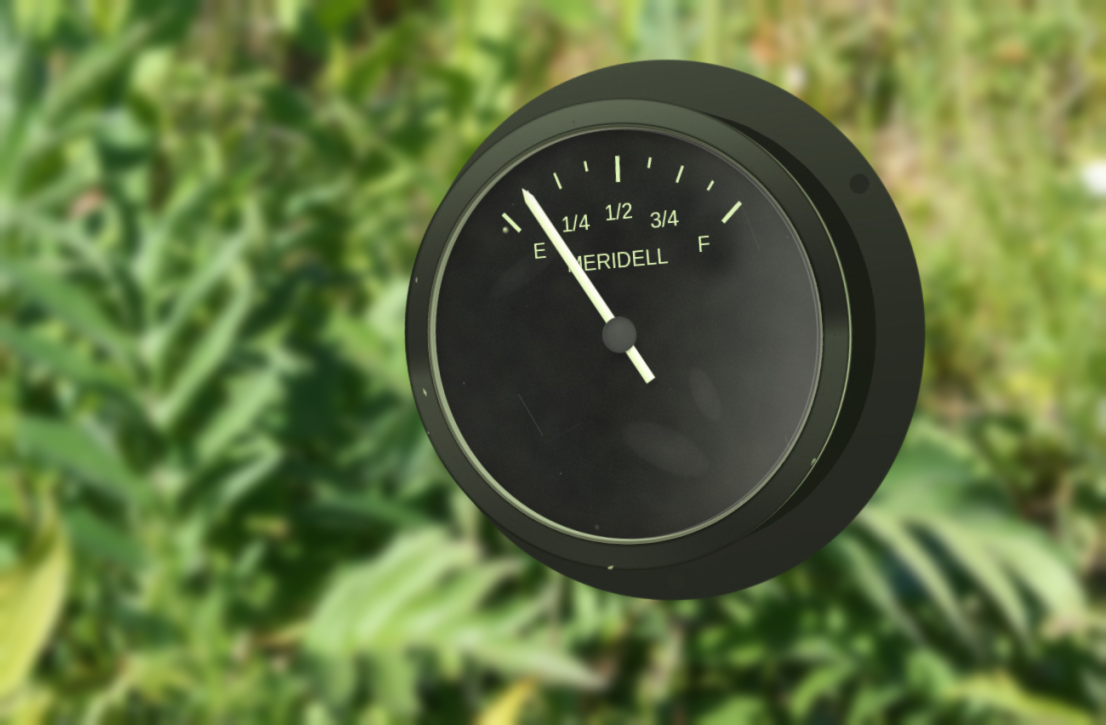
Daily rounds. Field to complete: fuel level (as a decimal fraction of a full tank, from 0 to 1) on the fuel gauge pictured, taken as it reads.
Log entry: 0.125
